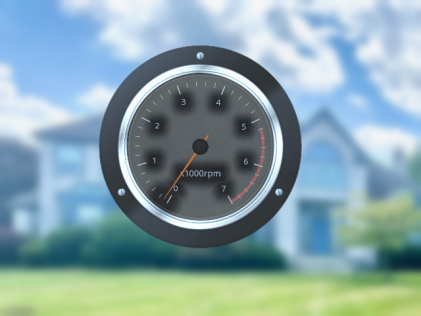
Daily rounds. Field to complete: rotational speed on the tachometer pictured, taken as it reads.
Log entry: 100 rpm
